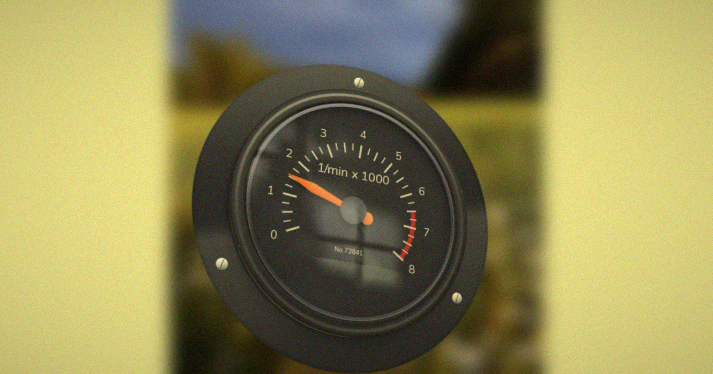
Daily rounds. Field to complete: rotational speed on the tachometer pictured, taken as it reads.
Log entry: 1500 rpm
